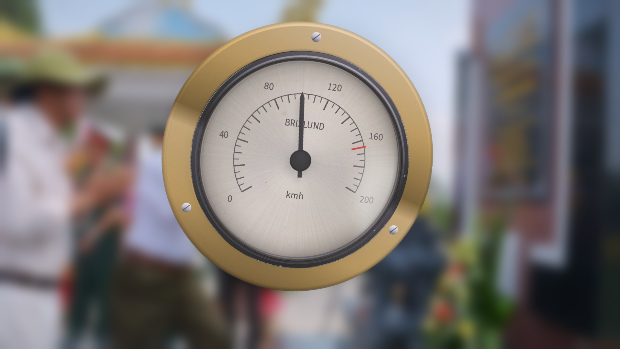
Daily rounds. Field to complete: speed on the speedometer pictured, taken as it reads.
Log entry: 100 km/h
